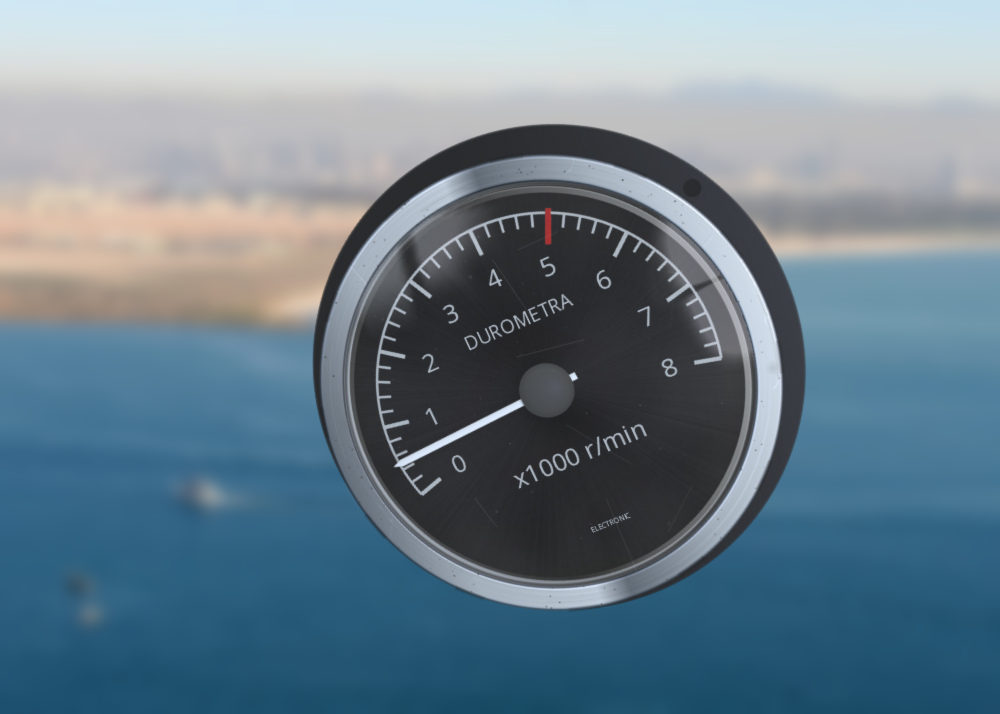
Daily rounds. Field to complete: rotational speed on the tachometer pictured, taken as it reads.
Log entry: 500 rpm
